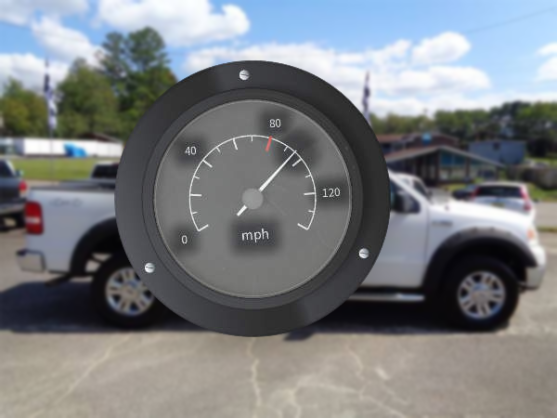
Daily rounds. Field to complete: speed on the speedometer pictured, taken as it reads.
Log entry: 95 mph
